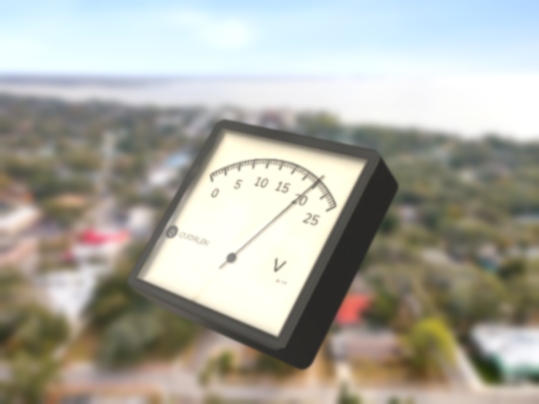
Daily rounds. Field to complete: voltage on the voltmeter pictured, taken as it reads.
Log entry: 20 V
